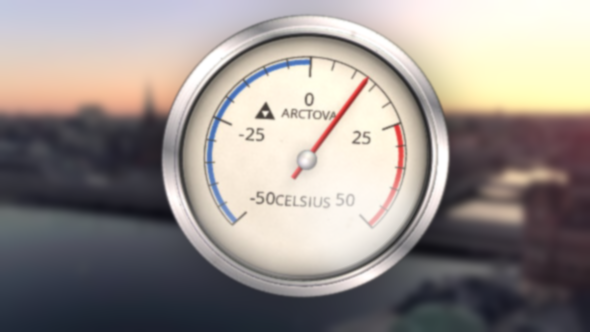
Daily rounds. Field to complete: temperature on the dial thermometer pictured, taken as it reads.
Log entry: 12.5 °C
